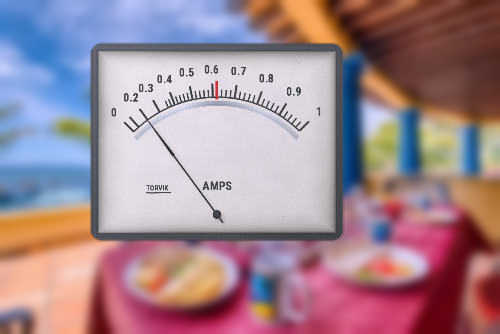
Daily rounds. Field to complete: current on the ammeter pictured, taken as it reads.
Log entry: 0.2 A
